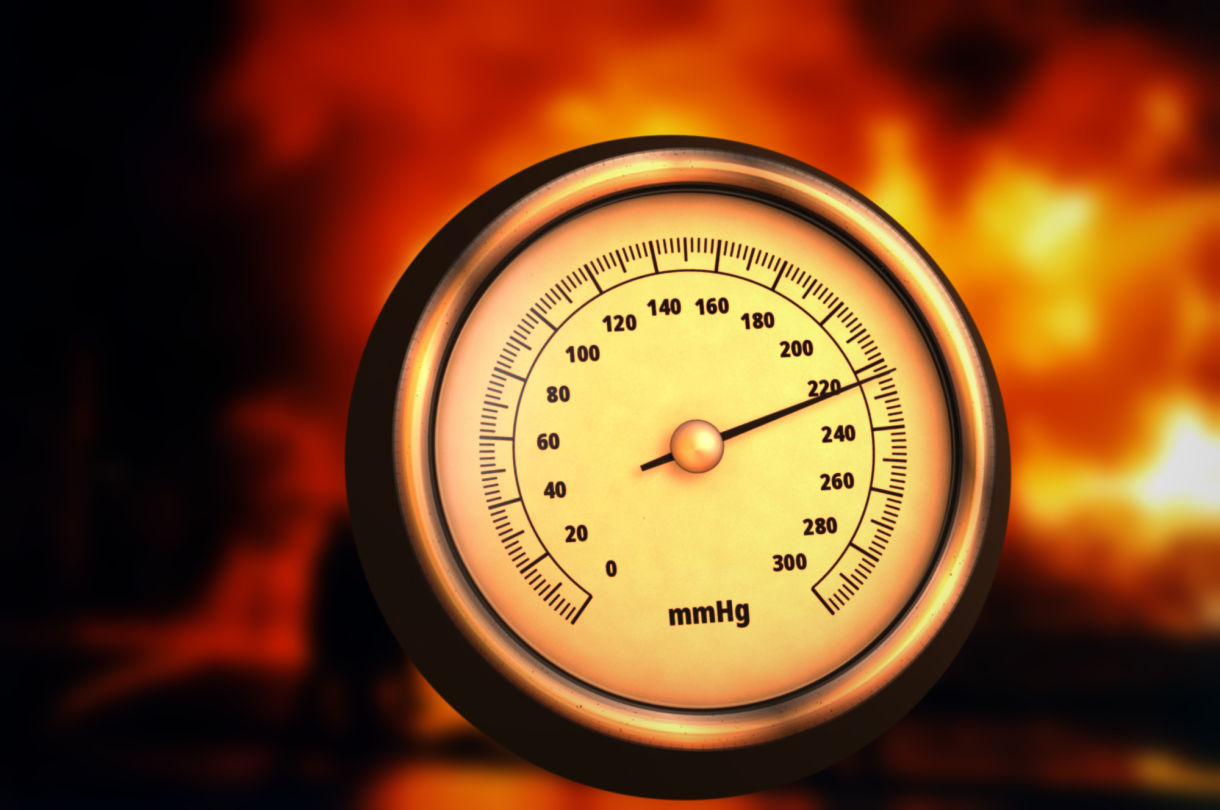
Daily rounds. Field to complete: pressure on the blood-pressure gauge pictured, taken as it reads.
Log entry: 224 mmHg
